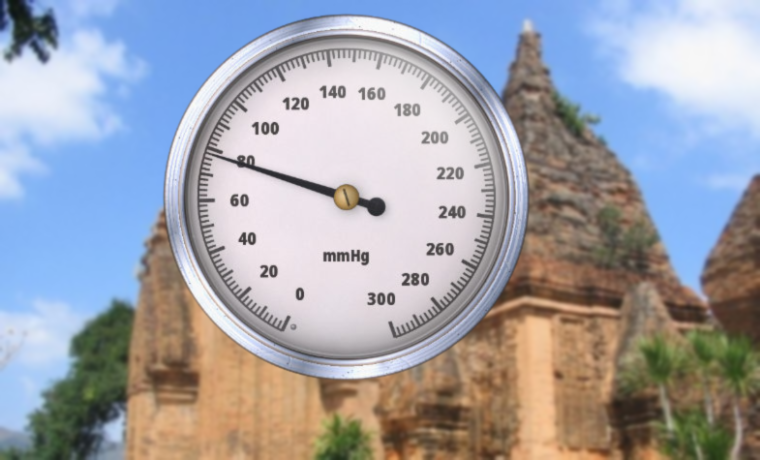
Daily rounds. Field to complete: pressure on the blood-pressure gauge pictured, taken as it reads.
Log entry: 78 mmHg
